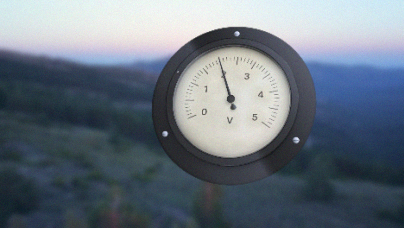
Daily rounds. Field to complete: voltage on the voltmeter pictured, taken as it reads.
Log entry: 2 V
